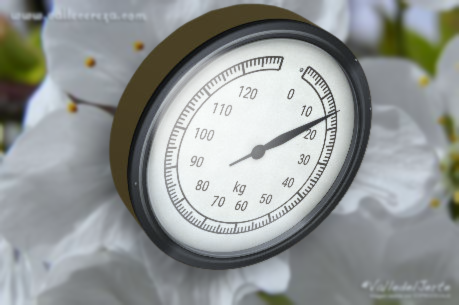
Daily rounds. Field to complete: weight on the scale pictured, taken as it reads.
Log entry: 15 kg
